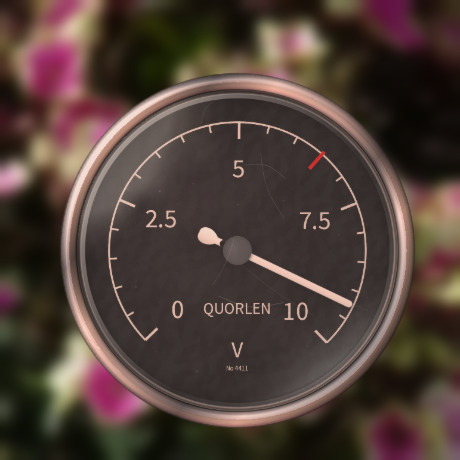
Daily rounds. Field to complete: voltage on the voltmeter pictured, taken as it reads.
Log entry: 9.25 V
